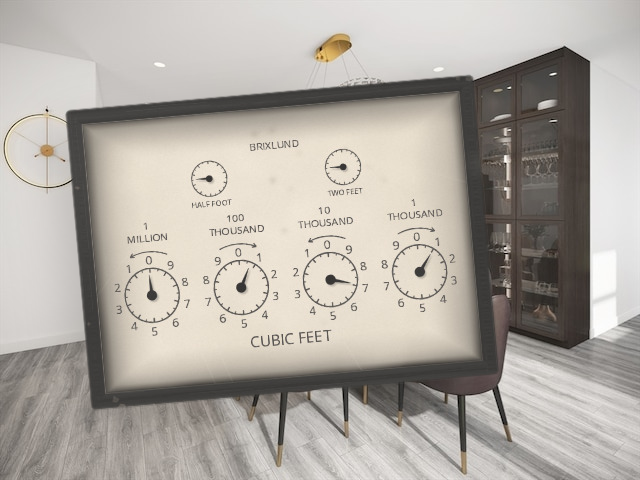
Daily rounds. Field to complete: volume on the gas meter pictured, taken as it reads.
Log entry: 7100 ft³
